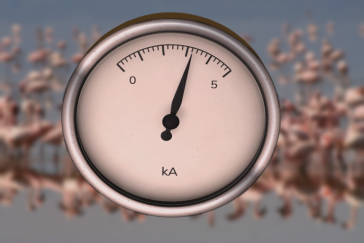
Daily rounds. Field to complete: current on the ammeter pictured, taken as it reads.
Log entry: 3.2 kA
